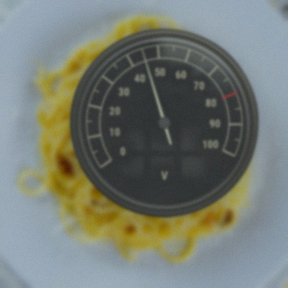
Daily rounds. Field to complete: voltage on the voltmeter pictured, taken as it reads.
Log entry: 45 V
